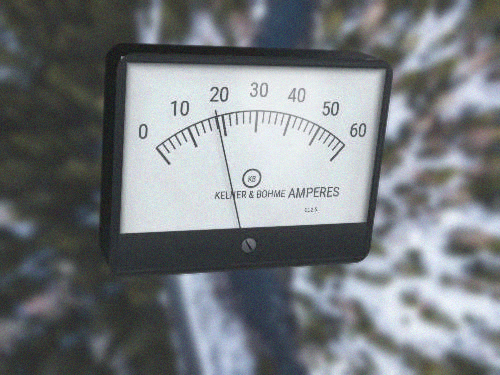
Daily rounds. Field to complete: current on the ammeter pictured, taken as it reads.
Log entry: 18 A
